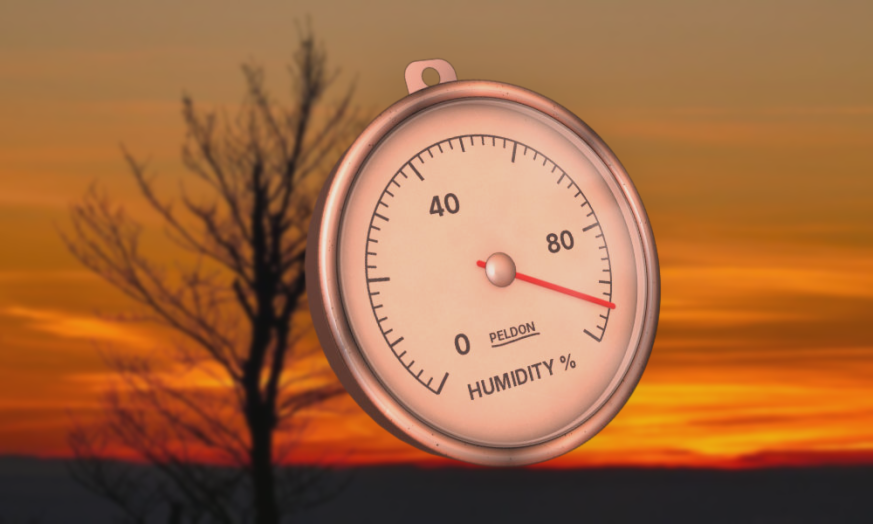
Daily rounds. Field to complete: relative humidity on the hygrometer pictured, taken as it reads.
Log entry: 94 %
